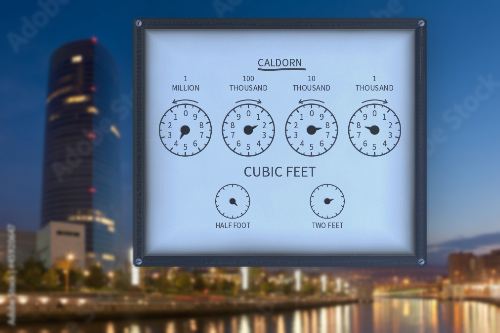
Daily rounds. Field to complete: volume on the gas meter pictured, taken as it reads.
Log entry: 417800 ft³
